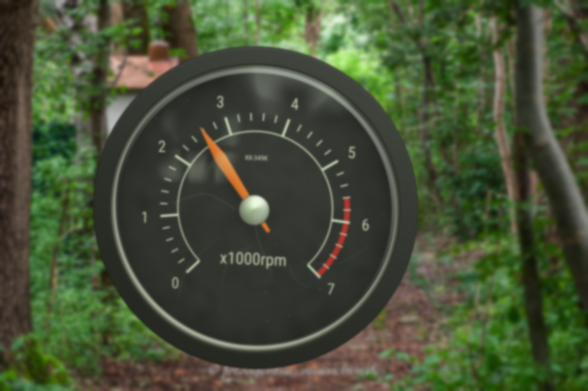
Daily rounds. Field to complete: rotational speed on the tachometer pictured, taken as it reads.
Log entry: 2600 rpm
